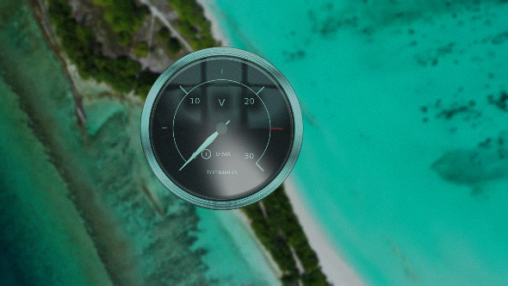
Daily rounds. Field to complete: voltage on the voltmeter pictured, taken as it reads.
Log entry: 0 V
